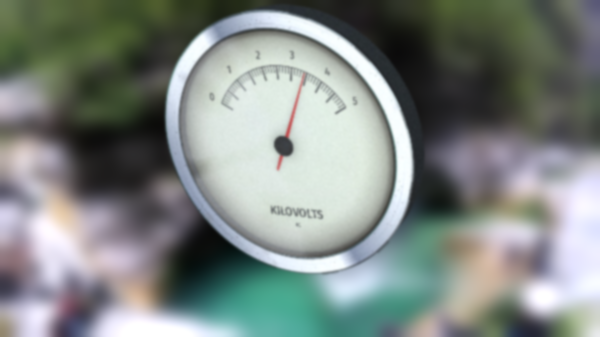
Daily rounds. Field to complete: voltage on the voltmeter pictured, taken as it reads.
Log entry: 3.5 kV
